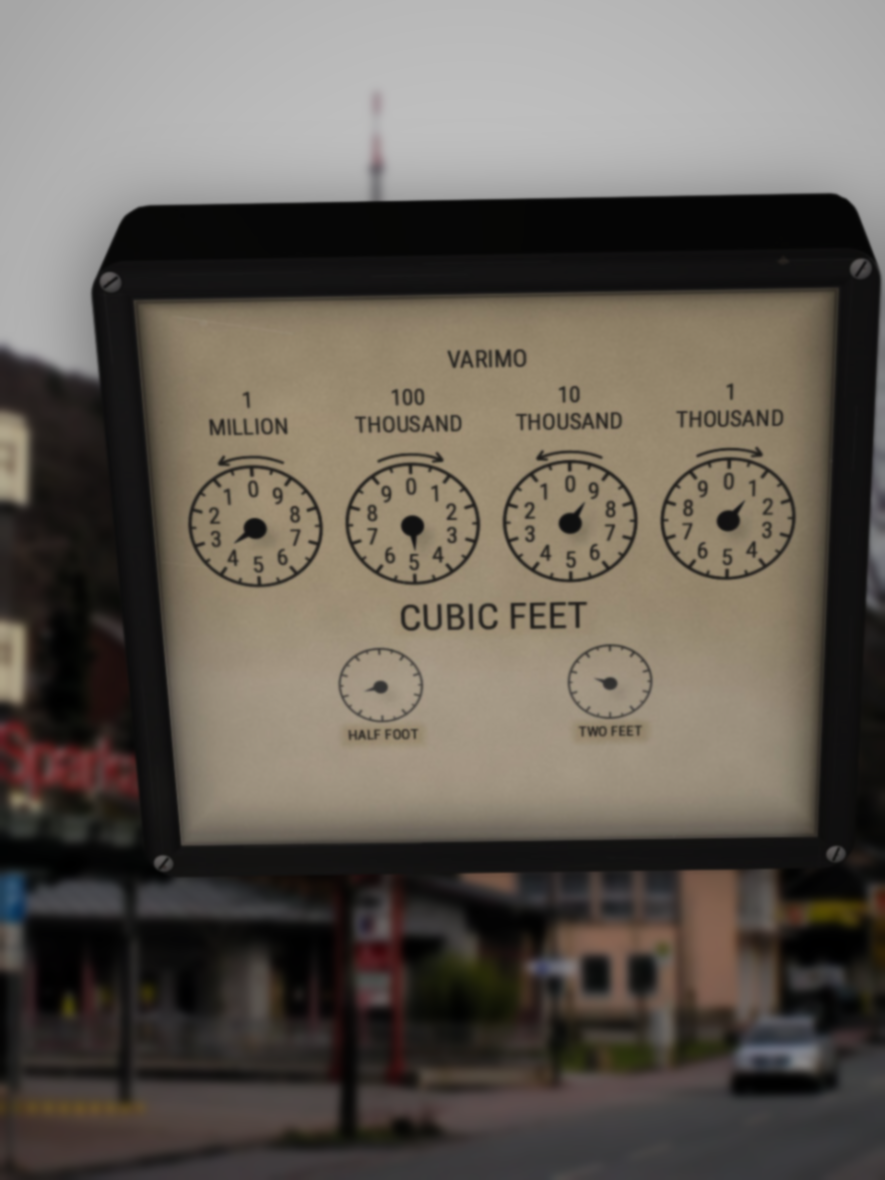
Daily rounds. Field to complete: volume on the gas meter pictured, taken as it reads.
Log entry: 349100 ft³
